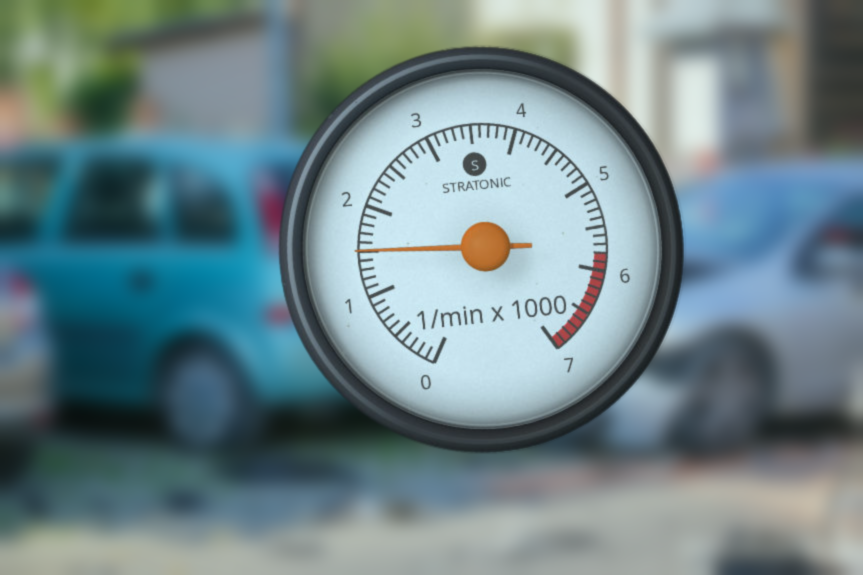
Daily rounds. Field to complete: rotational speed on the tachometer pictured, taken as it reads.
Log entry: 1500 rpm
